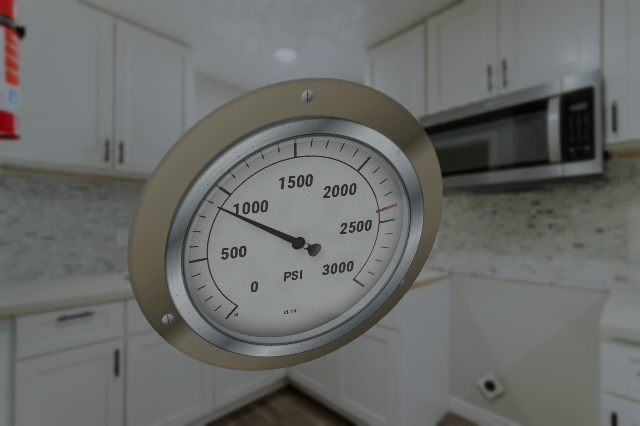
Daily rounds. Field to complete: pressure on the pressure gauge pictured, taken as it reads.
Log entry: 900 psi
